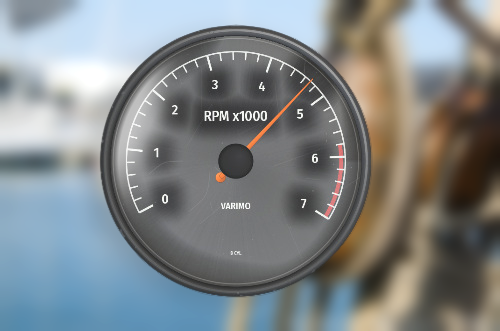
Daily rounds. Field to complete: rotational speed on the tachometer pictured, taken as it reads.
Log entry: 4700 rpm
